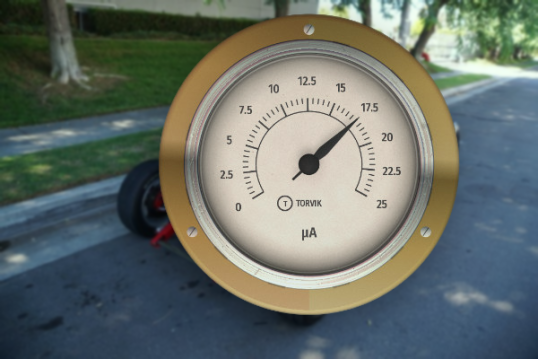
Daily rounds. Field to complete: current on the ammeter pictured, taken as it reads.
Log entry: 17.5 µA
